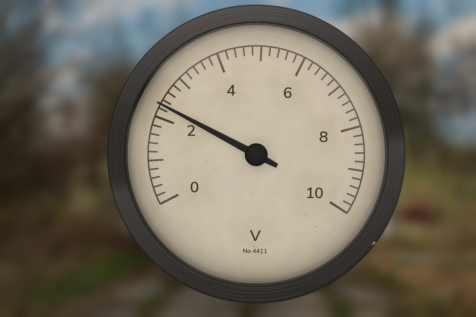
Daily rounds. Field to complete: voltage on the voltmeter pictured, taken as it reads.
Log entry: 2.3 V
